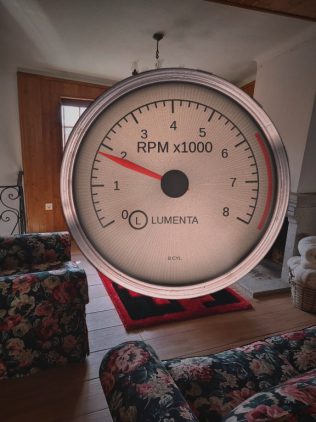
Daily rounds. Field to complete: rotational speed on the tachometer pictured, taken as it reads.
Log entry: 1800 rpm
